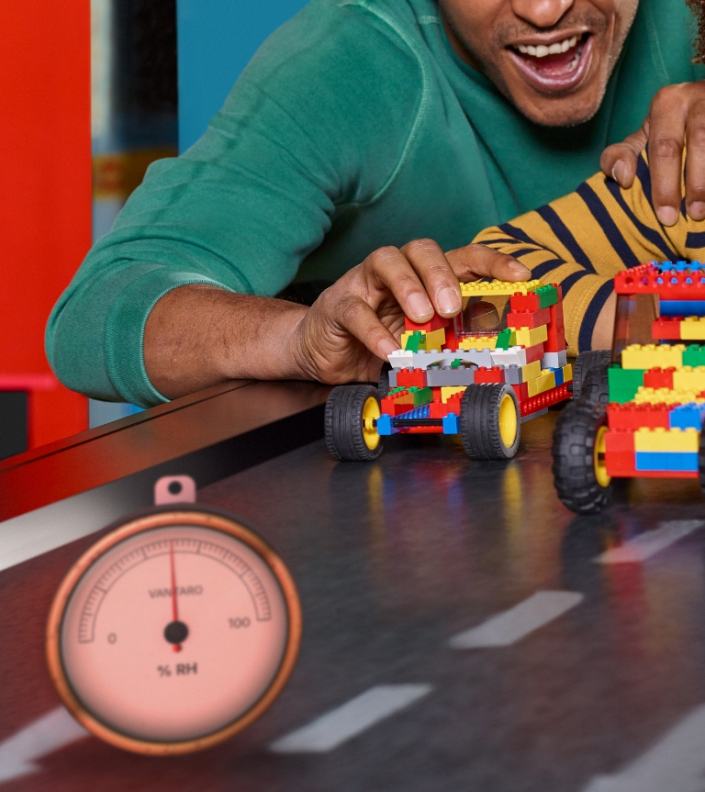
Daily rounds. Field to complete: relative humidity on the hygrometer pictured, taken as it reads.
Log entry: 50 %
